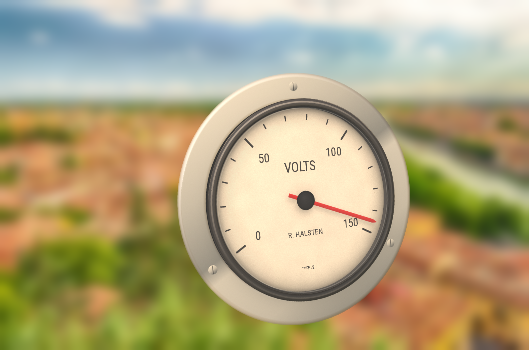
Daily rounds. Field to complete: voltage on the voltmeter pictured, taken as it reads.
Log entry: 145 V
